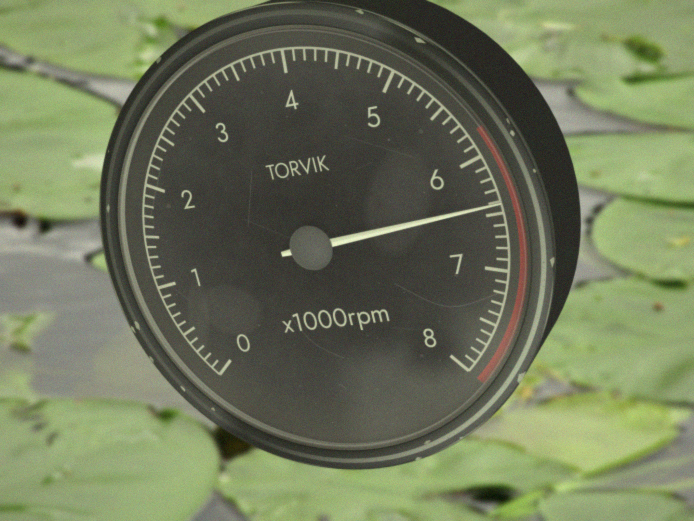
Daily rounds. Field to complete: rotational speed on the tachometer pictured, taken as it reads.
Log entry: 6400 rpm
